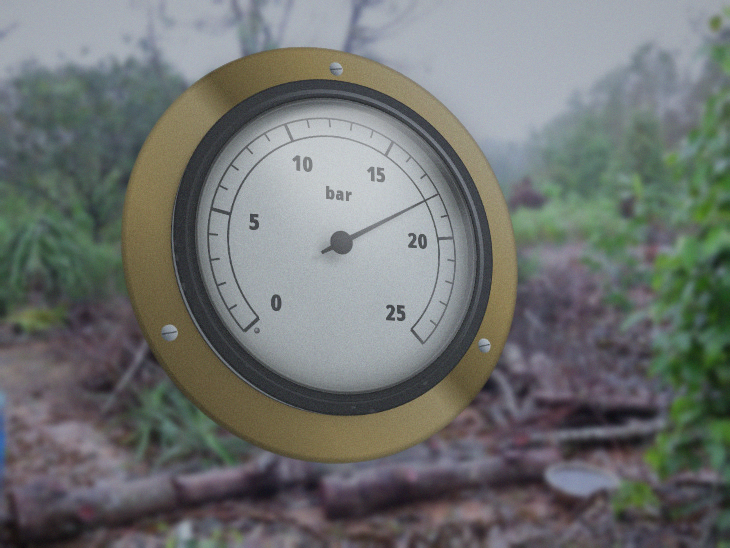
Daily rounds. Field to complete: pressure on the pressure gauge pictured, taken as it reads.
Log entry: 18 bar
